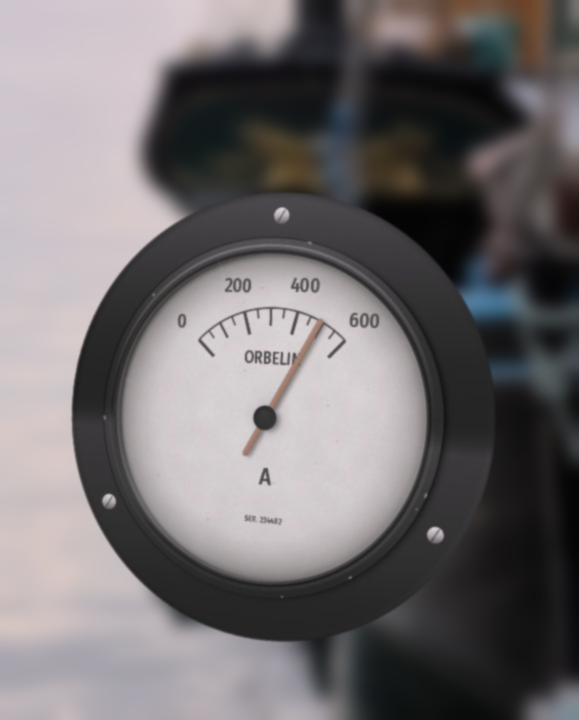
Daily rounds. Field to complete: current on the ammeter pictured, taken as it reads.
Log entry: 500 A
